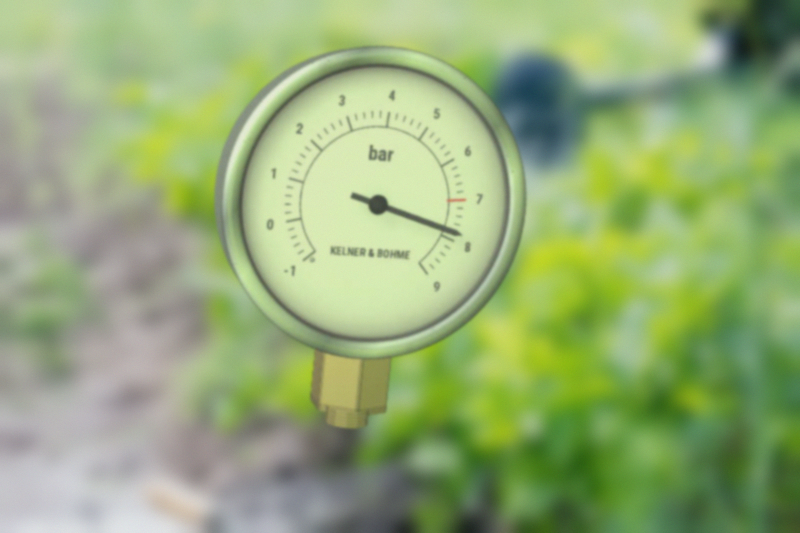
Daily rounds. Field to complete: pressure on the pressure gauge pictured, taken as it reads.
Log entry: 7.8 bar
